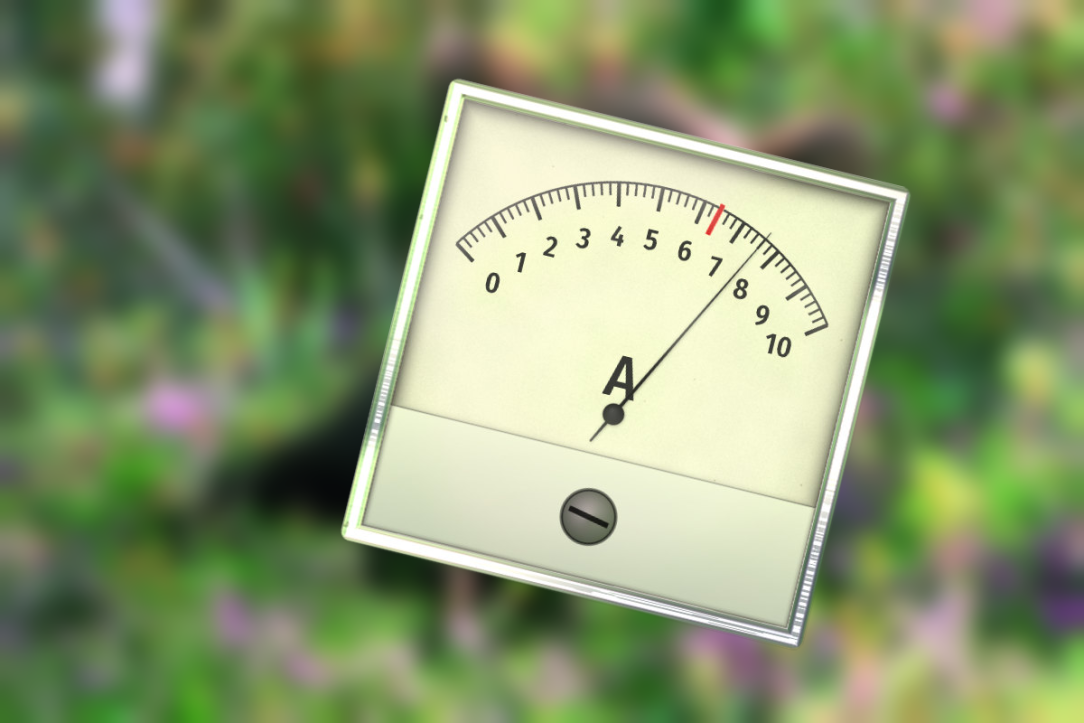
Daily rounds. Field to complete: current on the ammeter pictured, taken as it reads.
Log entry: 7.6 A
